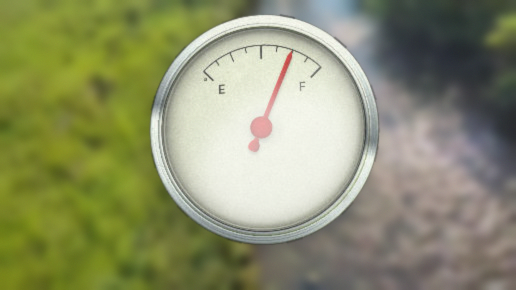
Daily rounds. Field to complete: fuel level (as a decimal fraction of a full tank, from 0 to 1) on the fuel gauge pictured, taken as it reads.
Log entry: 0.75
